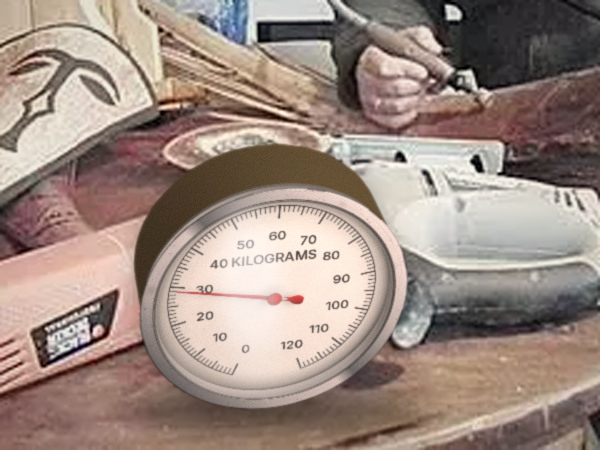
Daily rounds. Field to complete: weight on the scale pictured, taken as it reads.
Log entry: 30 kg
